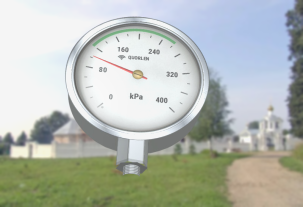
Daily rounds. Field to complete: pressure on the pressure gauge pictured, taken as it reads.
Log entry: 100 kPa
